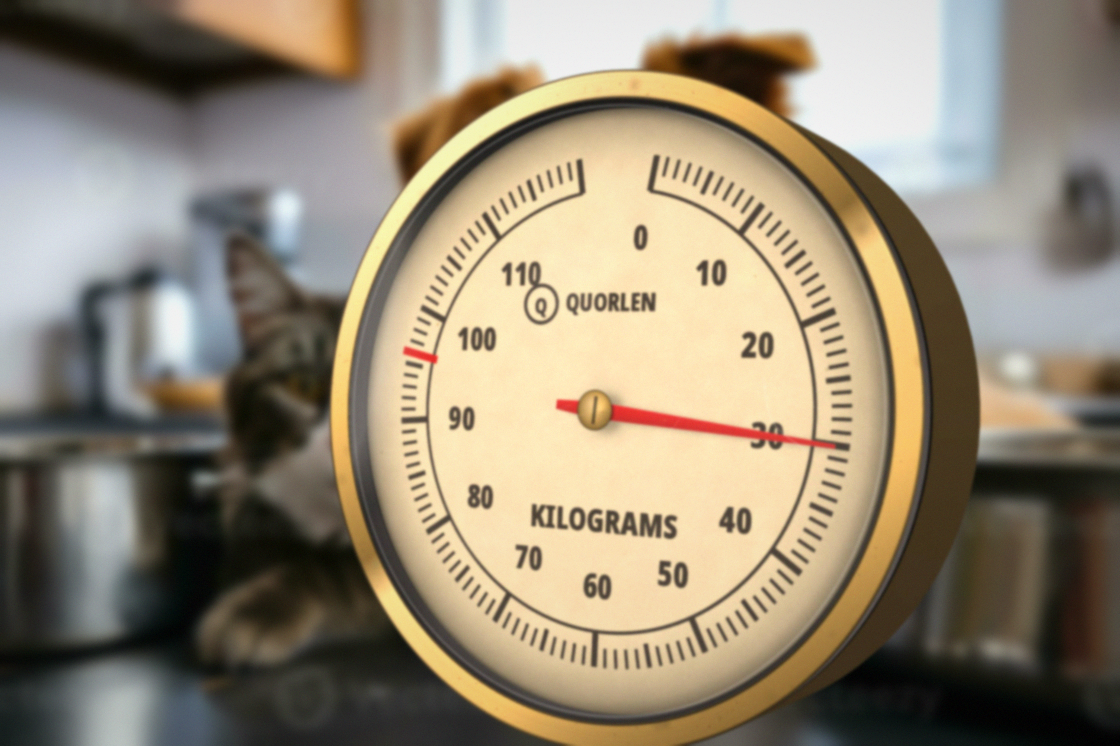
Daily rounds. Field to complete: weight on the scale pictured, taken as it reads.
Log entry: 30 kg
